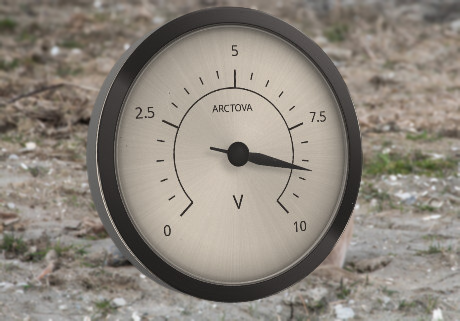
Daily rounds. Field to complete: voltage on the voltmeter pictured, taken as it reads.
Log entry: 8.75 V
